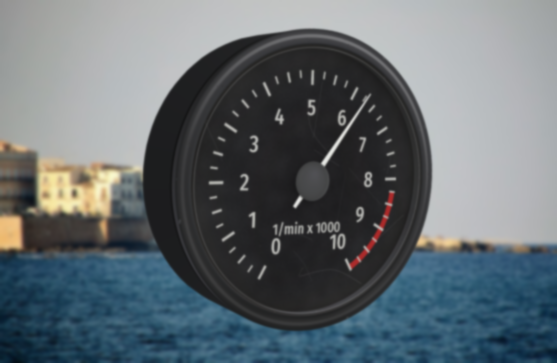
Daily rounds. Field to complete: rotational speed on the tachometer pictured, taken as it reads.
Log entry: 6250 rpm
